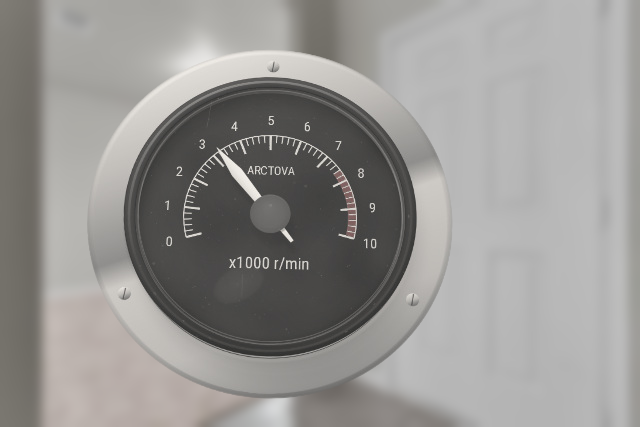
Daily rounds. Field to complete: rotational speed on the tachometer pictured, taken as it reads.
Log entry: 3200 rpm
